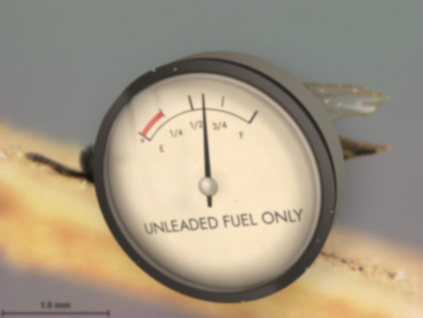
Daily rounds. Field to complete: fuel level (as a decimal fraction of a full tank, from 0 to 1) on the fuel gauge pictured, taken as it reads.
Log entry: 0.625
